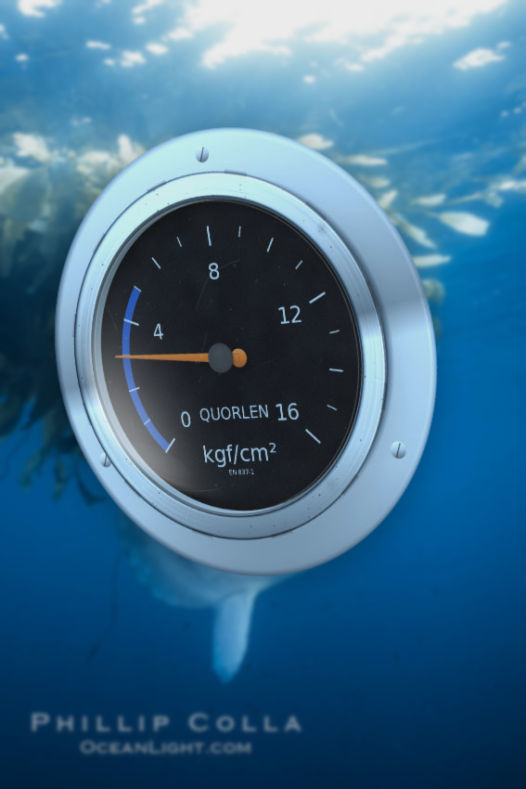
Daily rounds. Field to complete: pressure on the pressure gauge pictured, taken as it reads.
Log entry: 3 kg/cm²
